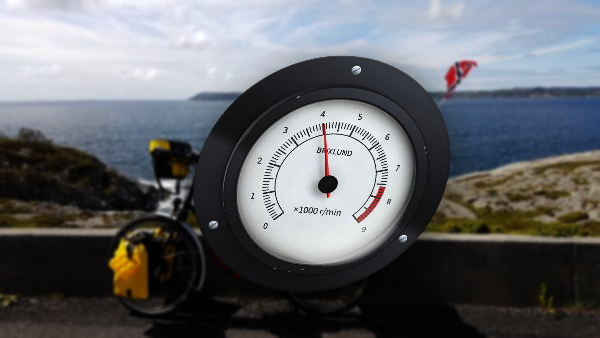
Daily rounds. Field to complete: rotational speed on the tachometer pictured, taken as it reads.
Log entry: 4000 rpm
